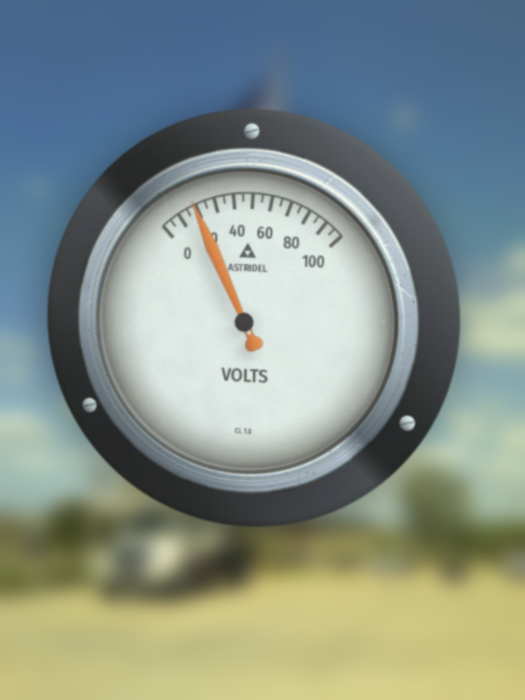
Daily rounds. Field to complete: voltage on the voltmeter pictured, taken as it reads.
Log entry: 20 V
